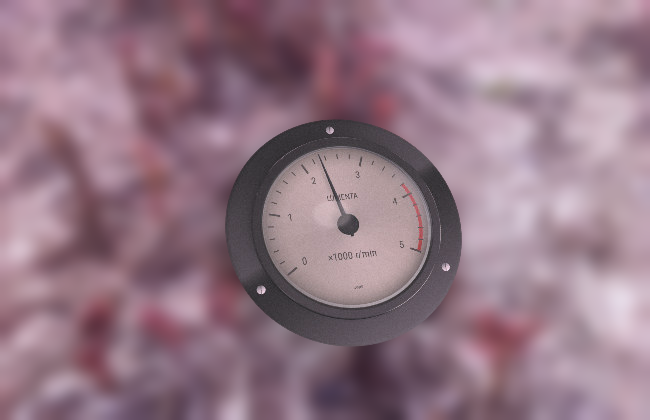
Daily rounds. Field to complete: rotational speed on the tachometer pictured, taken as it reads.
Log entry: 2300 rpm
